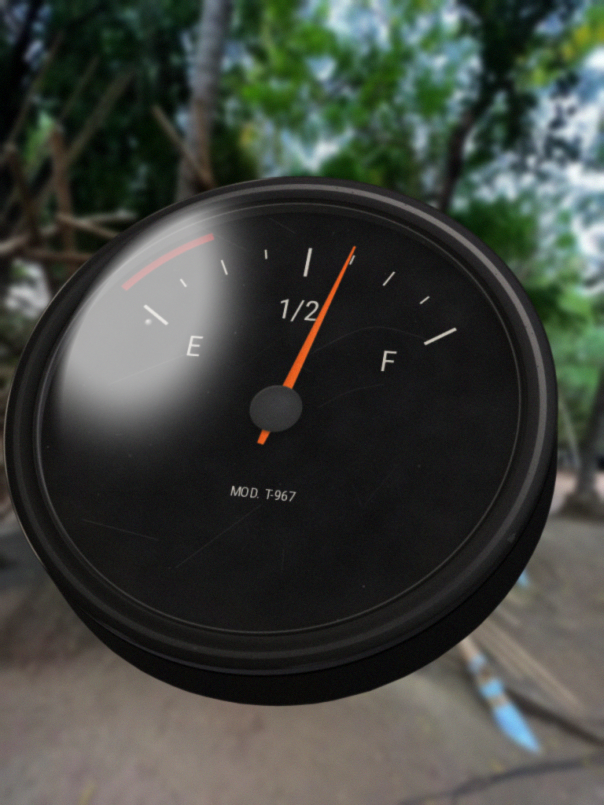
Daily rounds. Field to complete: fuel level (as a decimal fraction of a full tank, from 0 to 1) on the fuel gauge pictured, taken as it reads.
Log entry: 0.625
